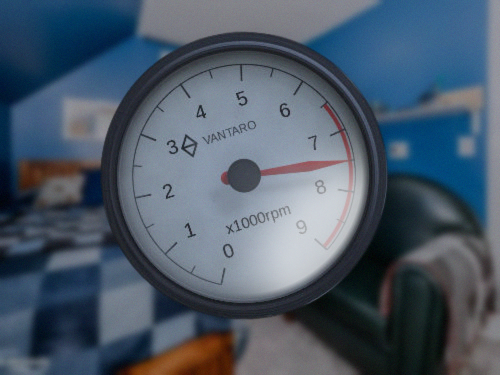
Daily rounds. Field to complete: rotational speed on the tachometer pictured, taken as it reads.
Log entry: 7500 rpm
